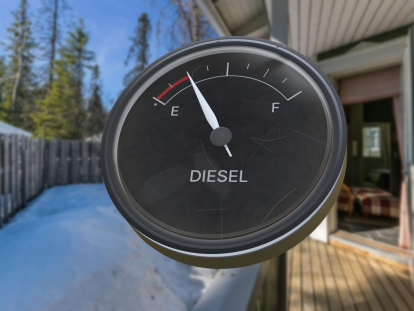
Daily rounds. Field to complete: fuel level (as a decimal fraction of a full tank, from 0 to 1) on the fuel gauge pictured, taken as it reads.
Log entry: 0.25
